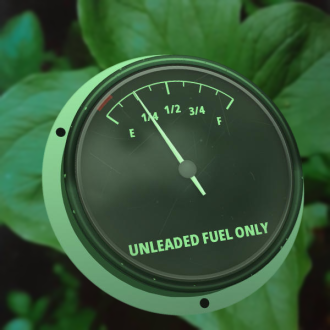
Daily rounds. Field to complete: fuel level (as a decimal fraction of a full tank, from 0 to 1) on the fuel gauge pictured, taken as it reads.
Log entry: 0.25
